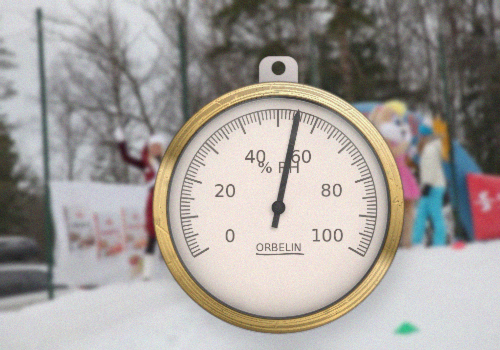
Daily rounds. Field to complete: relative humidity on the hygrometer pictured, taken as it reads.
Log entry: 55 %
